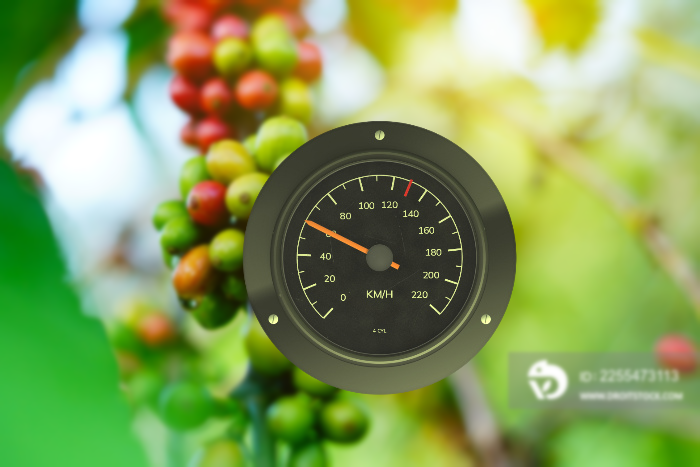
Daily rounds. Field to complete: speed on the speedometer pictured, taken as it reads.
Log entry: 60 km/h
